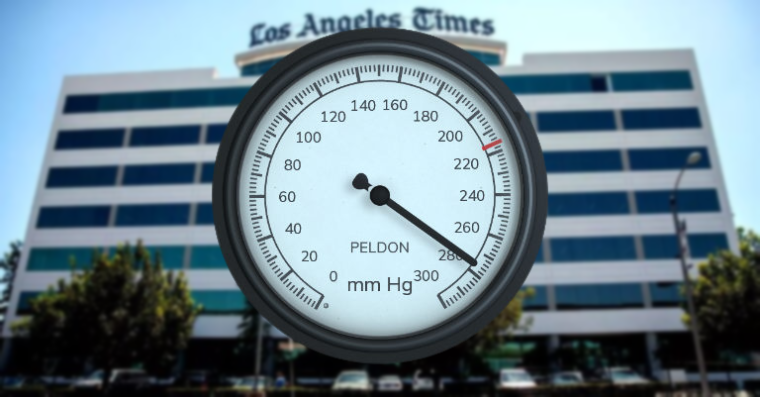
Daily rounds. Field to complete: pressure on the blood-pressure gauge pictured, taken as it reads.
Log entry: 276 mmHg
